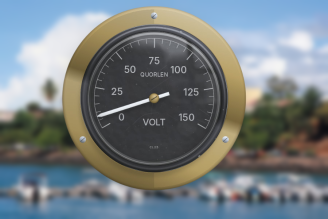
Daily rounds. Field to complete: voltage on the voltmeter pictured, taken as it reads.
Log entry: 7.5 V
